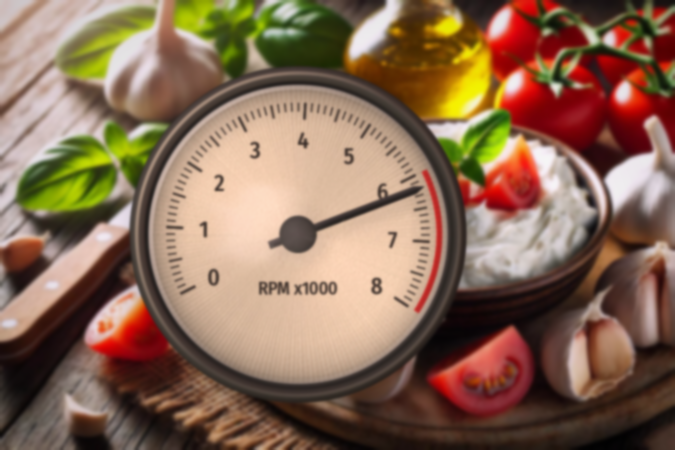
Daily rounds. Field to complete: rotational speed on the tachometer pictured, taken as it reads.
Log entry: 6200 rpm
